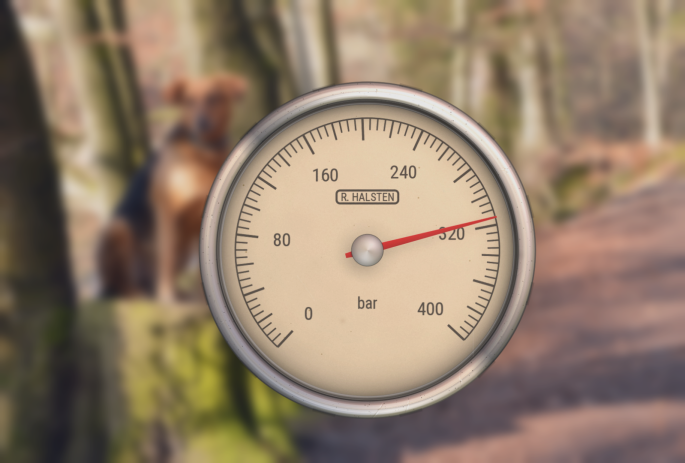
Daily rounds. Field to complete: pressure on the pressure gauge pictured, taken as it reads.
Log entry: 315 bar
